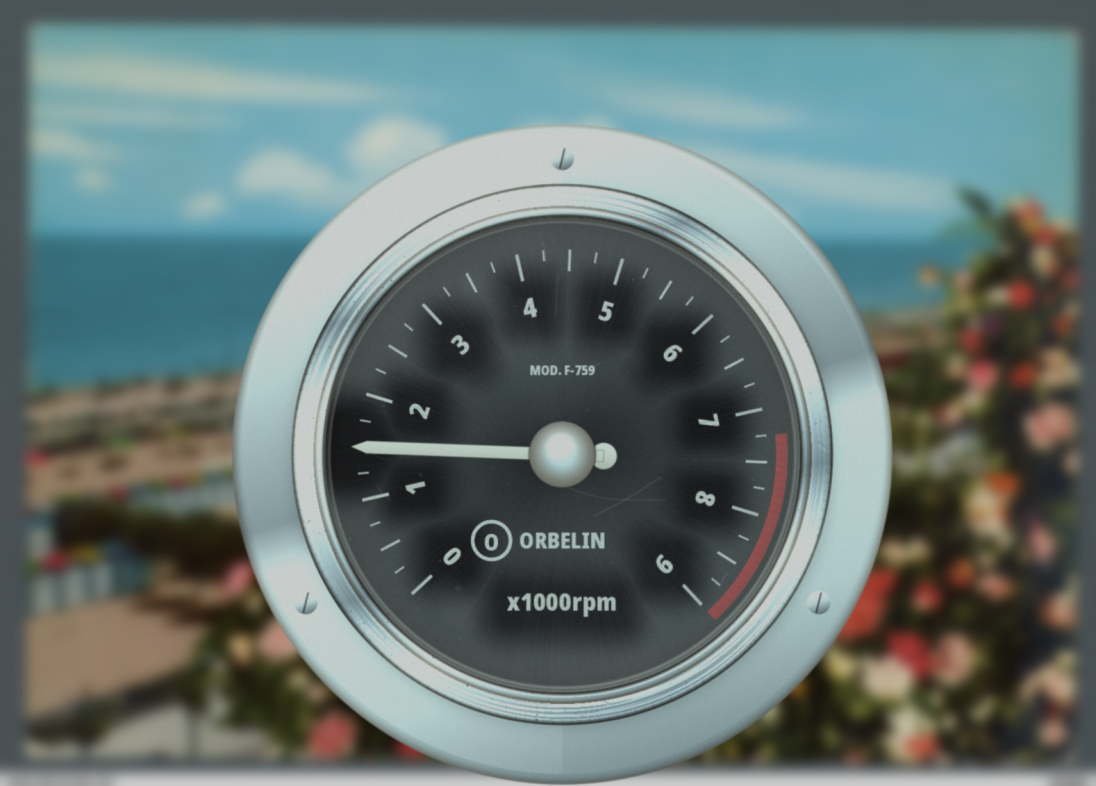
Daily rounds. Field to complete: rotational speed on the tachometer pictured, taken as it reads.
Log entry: 1500 rpm
